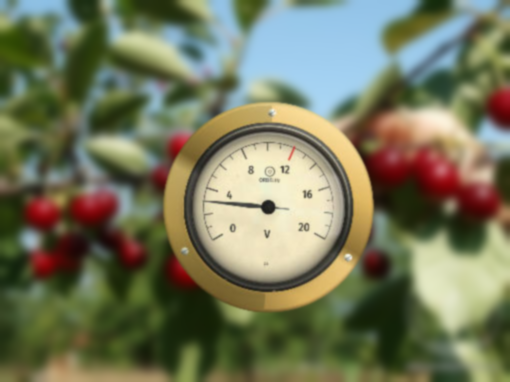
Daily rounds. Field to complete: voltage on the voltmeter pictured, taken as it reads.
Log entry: 3 V
